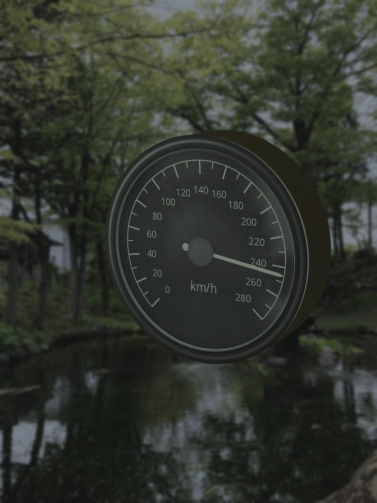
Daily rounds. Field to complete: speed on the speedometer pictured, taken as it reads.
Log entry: 245 km/h
